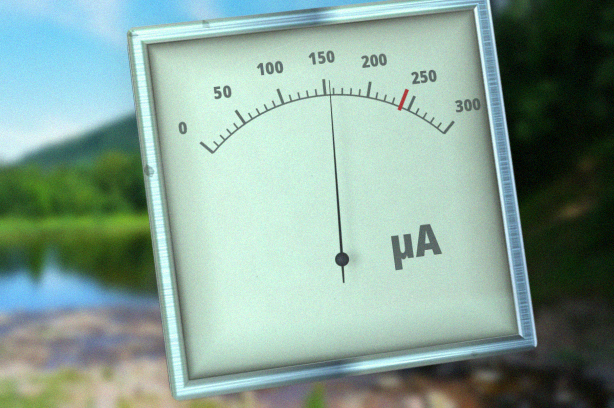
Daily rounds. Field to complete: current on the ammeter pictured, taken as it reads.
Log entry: 155 µA
